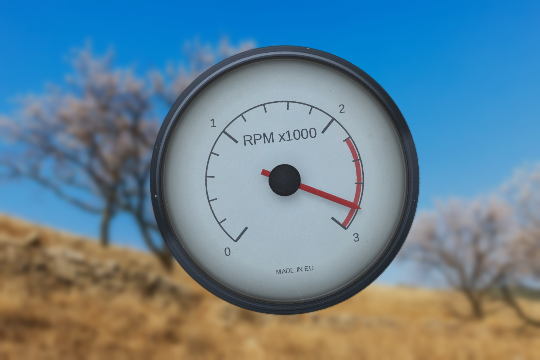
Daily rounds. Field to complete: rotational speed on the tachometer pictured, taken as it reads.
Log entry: 2800 rpm
